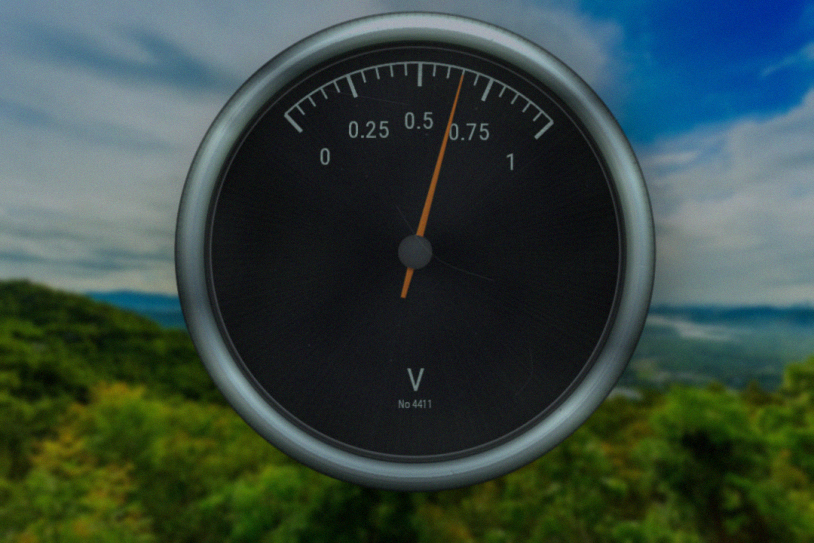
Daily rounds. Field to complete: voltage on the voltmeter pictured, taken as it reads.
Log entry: 0.65 V
